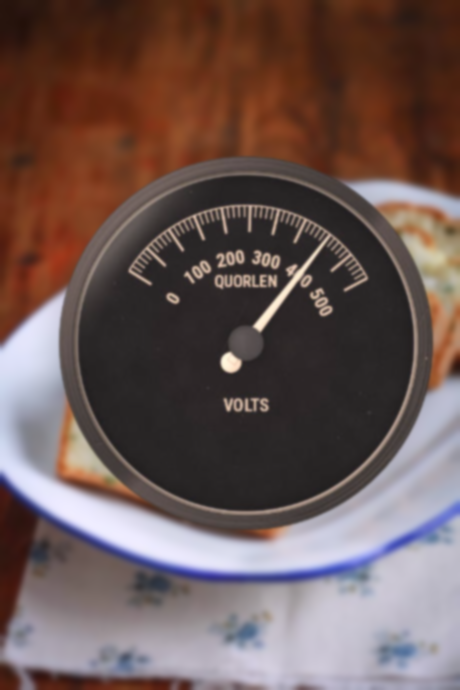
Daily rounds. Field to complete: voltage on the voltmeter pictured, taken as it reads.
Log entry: 400 V
